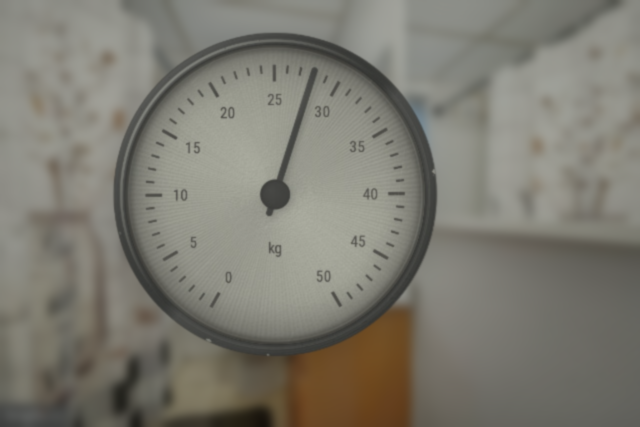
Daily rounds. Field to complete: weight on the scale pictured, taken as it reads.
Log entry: 28 kg
